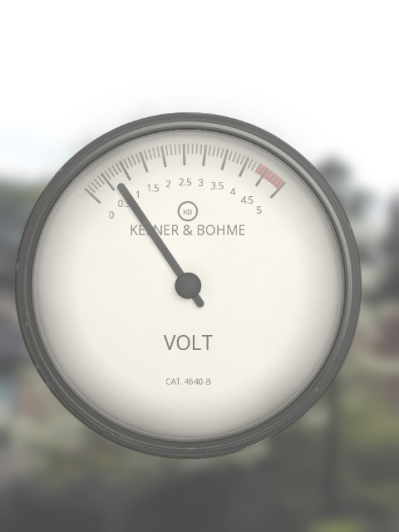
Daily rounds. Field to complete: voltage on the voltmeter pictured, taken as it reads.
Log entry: 0.7 V
